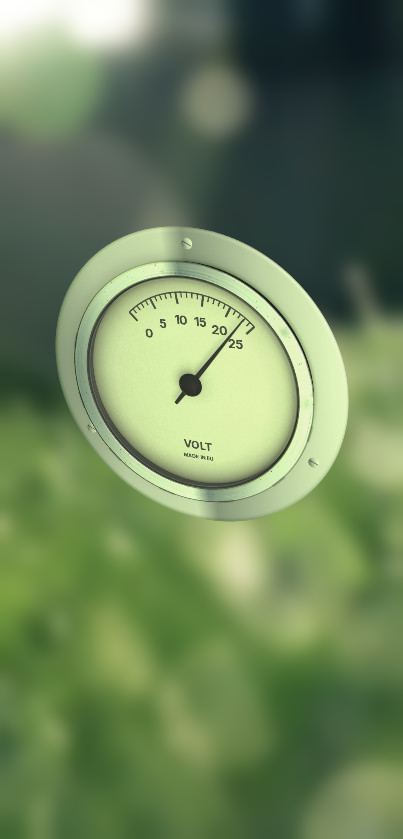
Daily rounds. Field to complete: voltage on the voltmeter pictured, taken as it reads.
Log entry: 23 V
